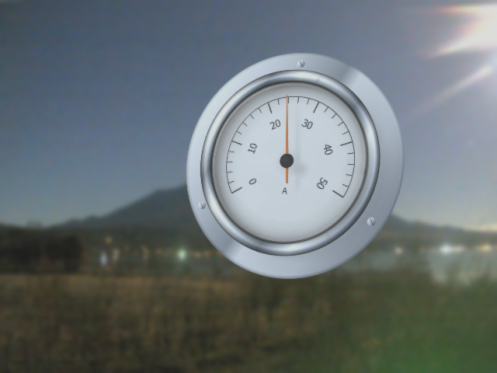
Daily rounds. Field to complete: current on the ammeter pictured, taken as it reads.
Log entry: 24 A
